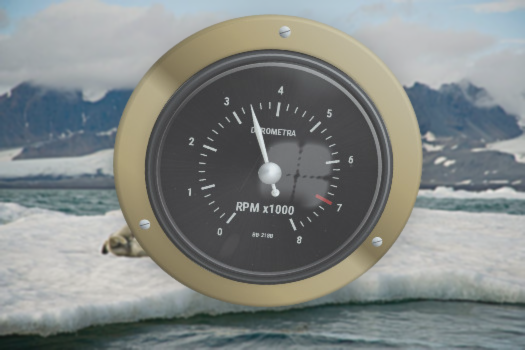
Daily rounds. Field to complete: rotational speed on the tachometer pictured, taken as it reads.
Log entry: 3400 rpm
